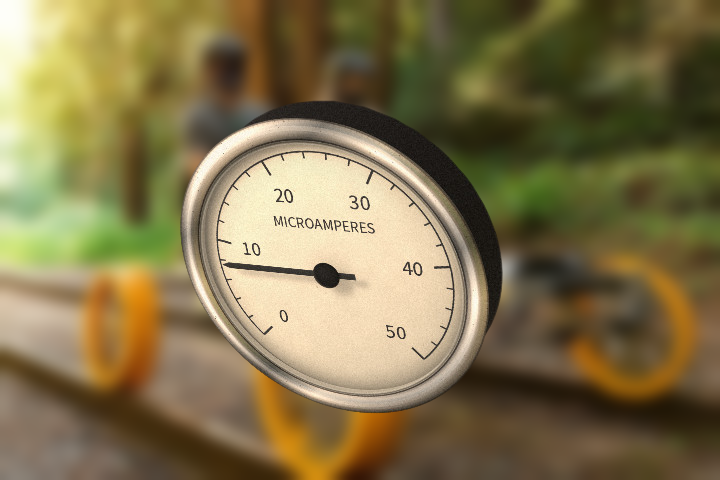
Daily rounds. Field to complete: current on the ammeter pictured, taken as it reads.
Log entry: 8 µA
